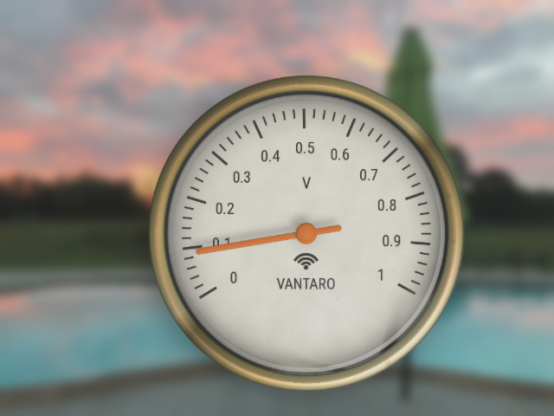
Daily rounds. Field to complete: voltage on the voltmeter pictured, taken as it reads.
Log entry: 0.09 V
